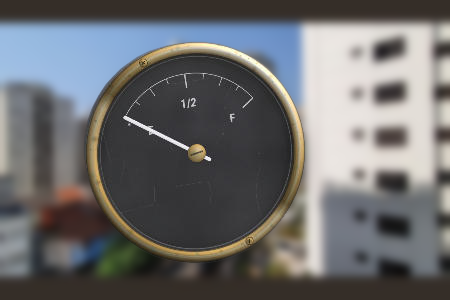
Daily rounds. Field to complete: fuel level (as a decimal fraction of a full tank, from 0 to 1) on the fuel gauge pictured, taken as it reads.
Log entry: 0
